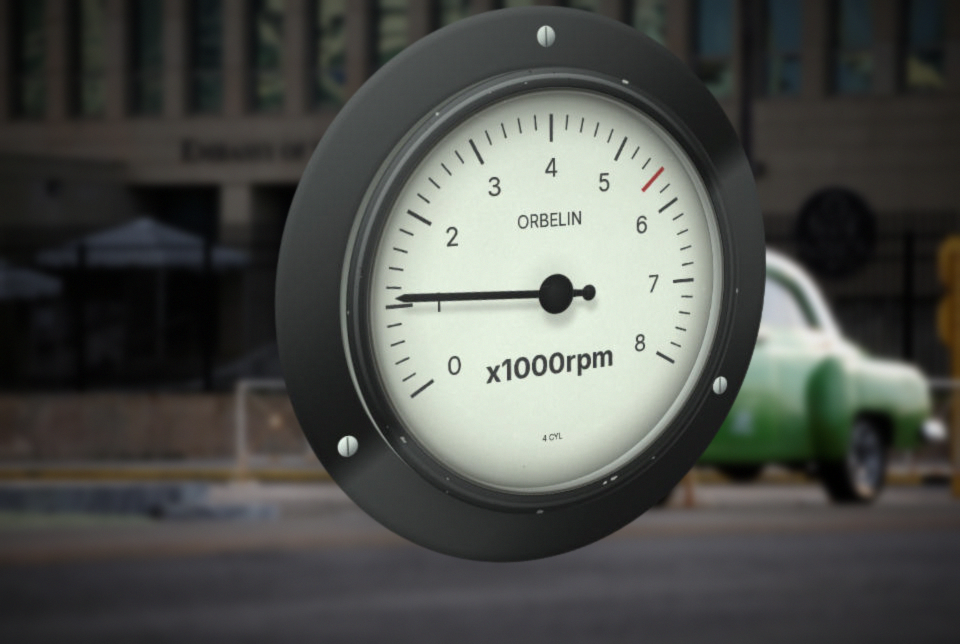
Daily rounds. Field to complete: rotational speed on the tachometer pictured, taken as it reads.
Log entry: 1100 rpm
